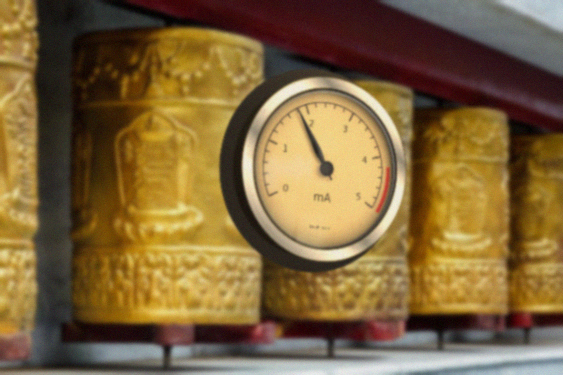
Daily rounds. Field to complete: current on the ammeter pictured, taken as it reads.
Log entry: 1.8 mA
